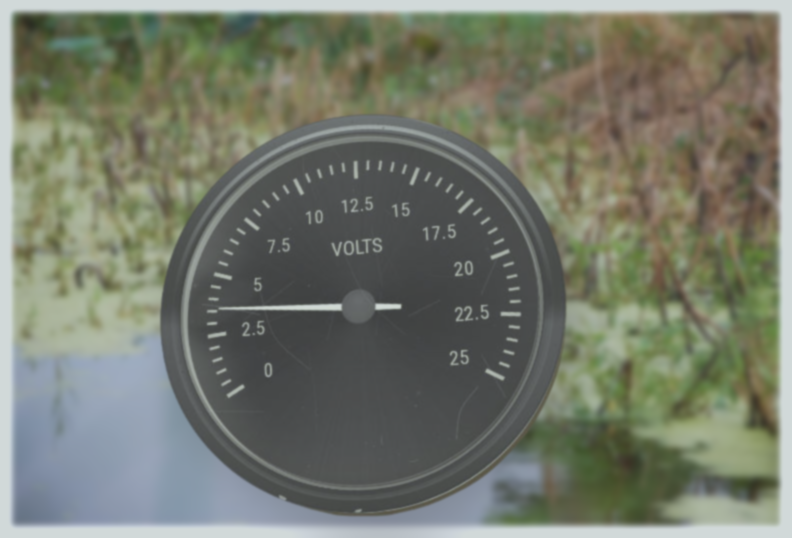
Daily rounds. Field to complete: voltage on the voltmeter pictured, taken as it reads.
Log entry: 3.5 V
